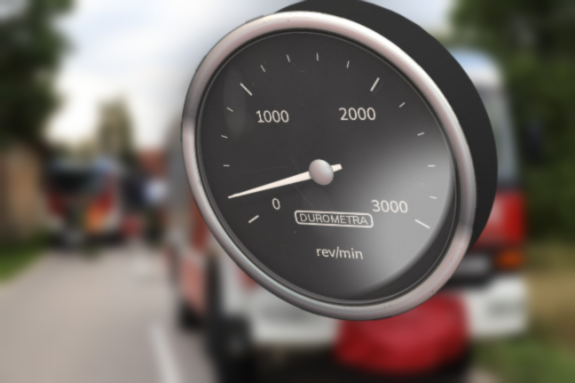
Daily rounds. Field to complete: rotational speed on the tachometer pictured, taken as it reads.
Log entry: 200 rpm
